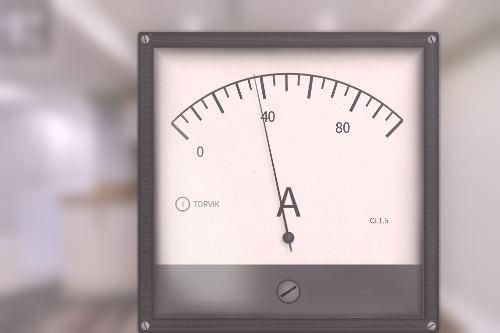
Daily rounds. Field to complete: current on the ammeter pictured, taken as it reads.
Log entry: 37.5 A
